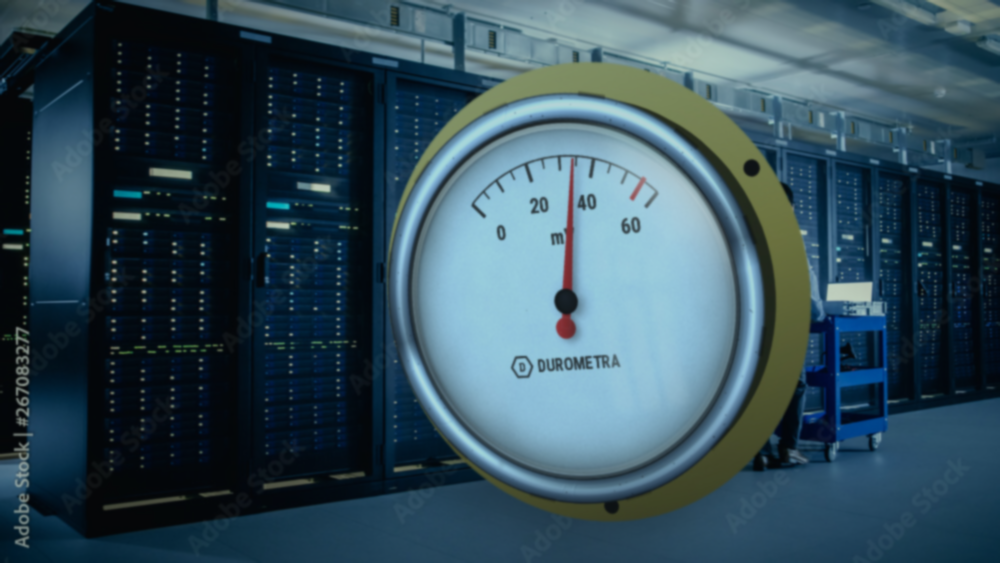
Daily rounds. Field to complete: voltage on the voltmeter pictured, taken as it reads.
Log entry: 35 mV
